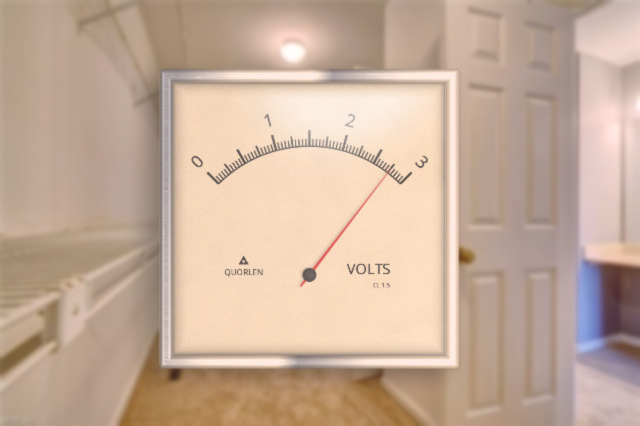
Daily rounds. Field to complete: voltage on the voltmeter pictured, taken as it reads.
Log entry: 2.75 V
